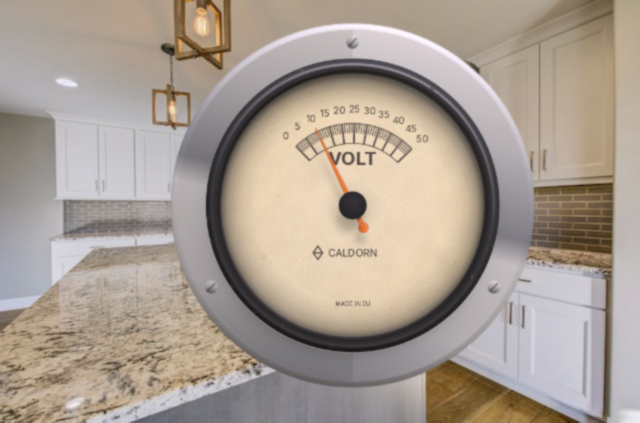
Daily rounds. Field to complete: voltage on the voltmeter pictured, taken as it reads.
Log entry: 10 V
